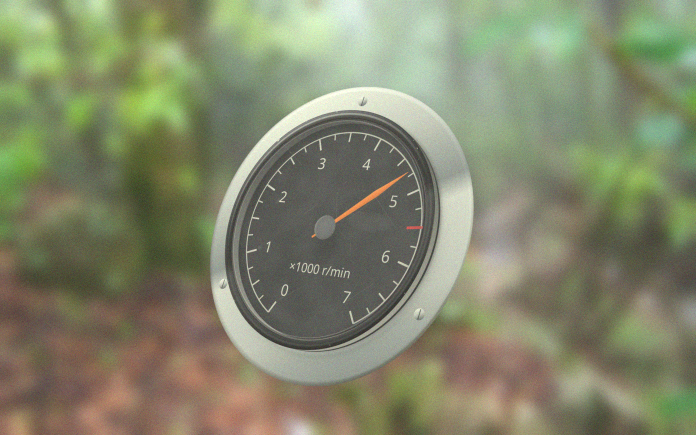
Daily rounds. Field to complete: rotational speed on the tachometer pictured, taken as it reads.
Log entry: 4750 rpm
